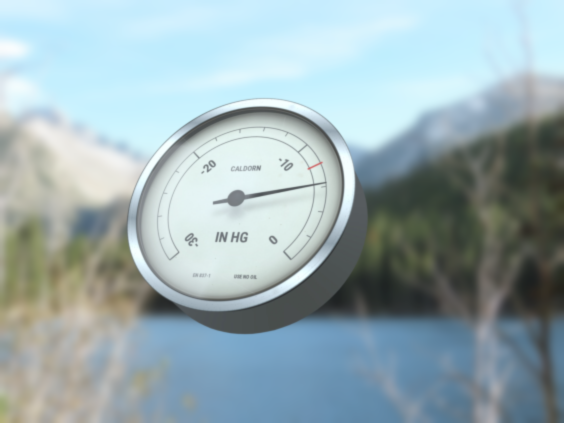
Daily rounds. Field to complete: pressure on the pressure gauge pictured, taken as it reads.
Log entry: -6 inHg
